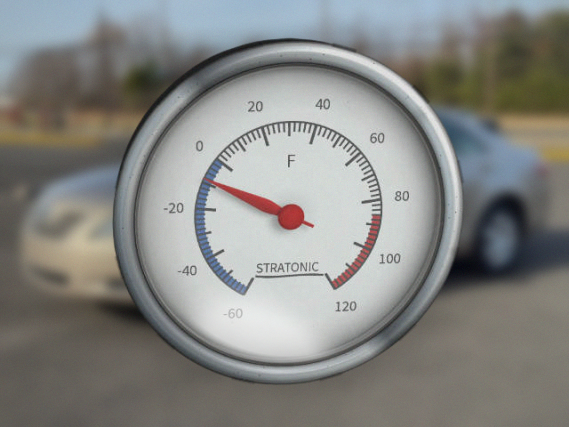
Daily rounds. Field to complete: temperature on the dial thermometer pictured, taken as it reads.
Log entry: -8 °F
